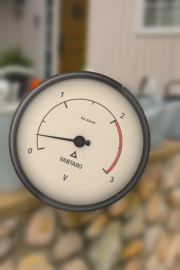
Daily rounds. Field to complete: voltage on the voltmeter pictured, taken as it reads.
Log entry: 0.25 V
